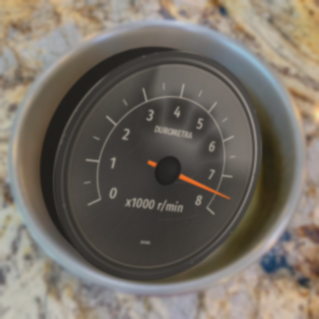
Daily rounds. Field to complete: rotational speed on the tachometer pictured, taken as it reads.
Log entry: 7500 rpm
